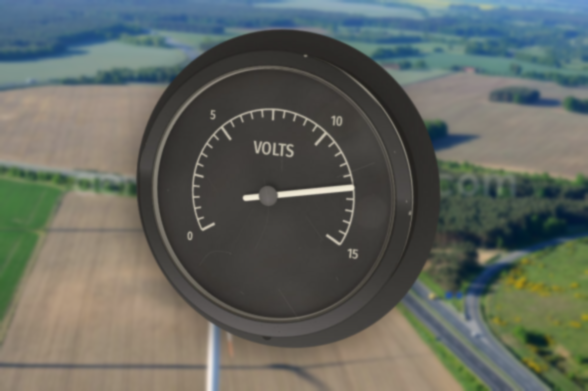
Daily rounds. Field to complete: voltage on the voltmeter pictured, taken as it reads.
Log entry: 12.5 V
